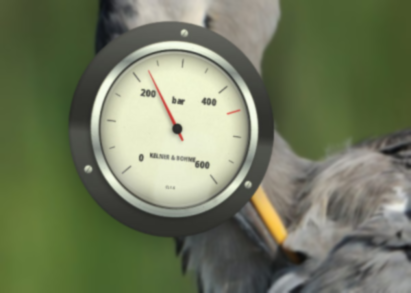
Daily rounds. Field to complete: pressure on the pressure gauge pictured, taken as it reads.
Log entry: 225 bar
